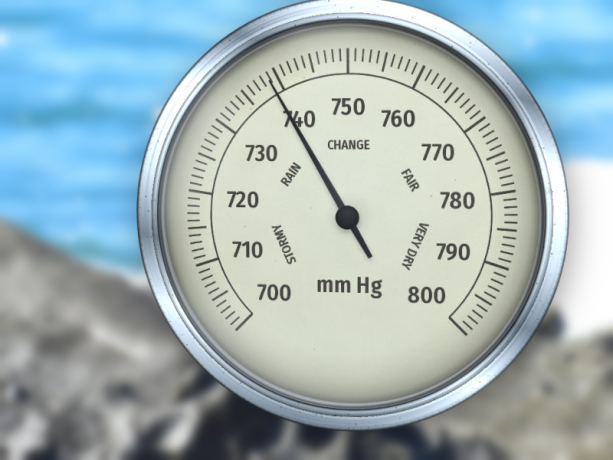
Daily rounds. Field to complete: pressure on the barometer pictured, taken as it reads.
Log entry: 739 mmHg
